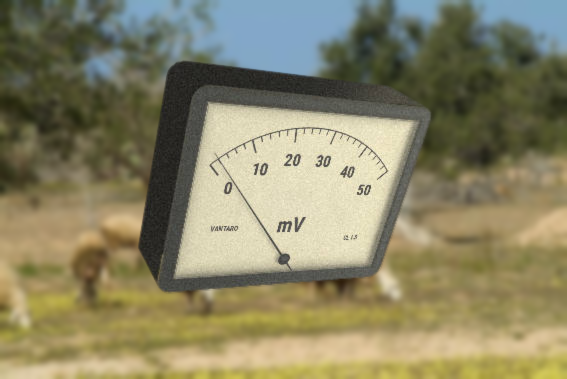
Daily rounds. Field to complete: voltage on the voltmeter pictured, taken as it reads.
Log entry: 2 mV
